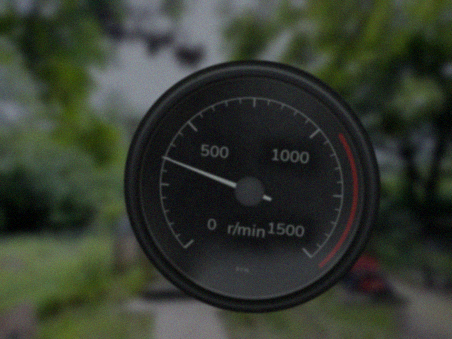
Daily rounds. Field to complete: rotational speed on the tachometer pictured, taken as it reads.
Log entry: 350 rpm
